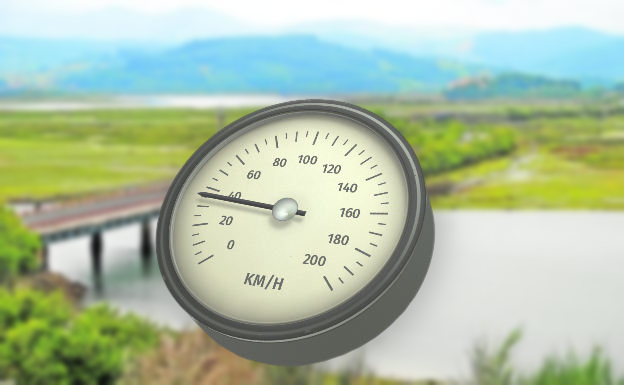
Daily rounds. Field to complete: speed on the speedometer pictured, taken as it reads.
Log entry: 35 km/h
